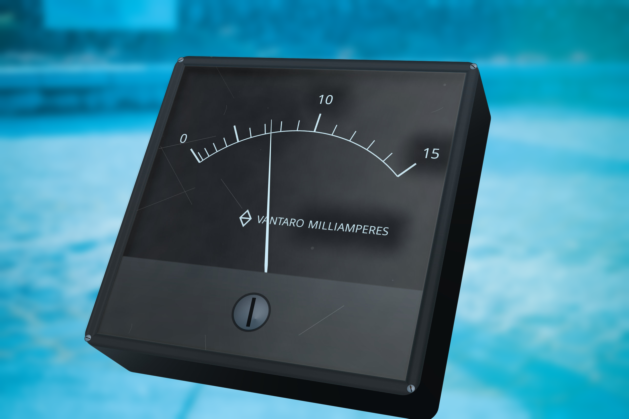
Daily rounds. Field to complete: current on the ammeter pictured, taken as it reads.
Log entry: 7.5 mA
